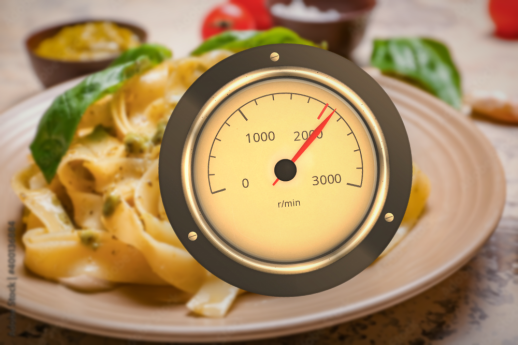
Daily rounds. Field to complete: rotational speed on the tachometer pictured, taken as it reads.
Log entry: 2100 rpm
